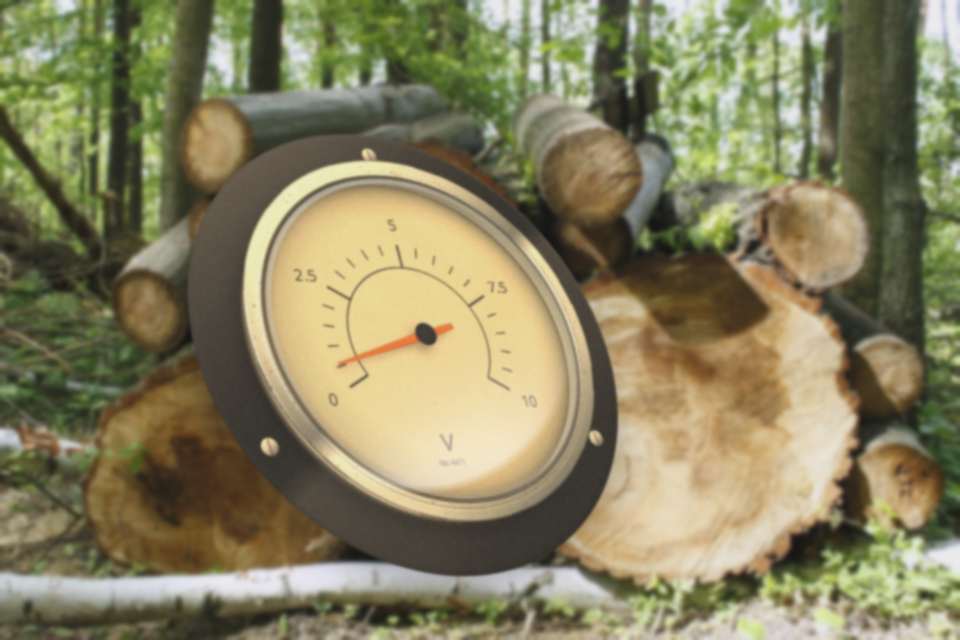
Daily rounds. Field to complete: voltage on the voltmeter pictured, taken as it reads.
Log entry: 0.5 V
